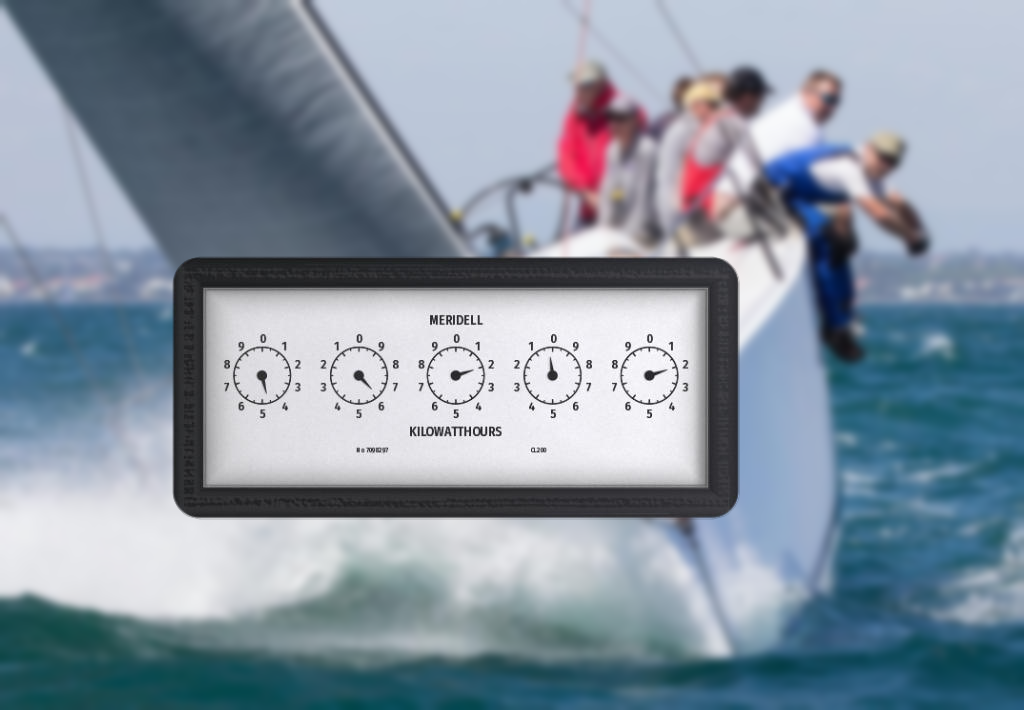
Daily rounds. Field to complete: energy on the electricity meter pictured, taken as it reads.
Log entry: 46202 kWh
